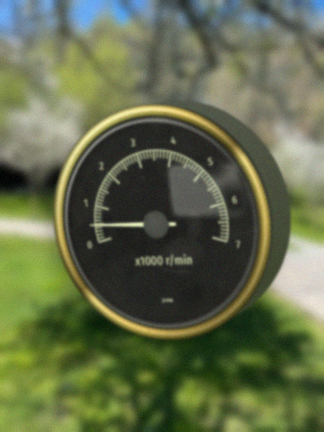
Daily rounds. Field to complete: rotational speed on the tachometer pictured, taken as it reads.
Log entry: 500 rpm
